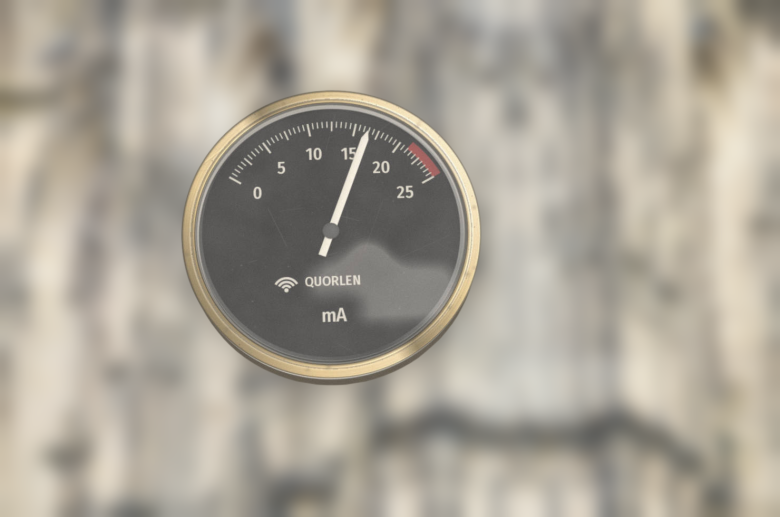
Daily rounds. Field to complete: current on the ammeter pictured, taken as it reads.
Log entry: 16.5 mA
